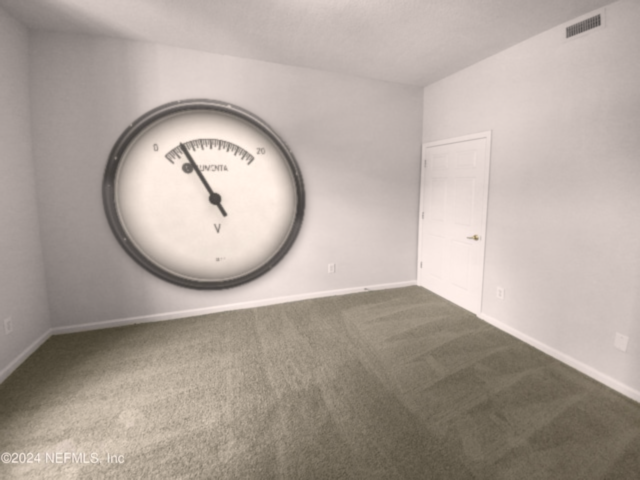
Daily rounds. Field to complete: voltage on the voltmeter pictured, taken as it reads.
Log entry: 4 V
